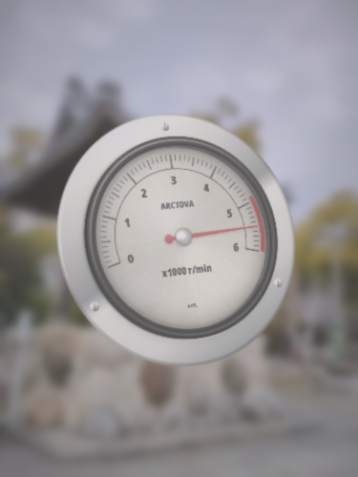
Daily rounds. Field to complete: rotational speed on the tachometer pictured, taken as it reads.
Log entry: 5500 rpm
